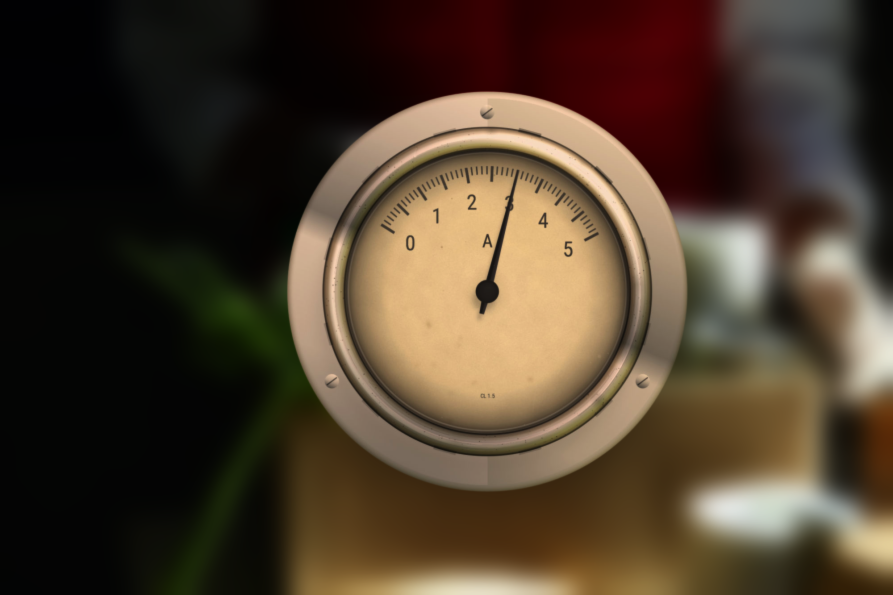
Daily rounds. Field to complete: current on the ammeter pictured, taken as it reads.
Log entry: 3 A
